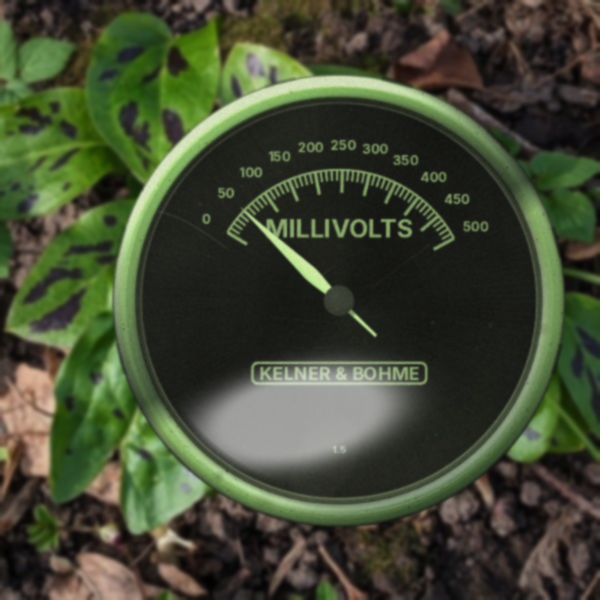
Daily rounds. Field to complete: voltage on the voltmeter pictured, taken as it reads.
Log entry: 50 mV
